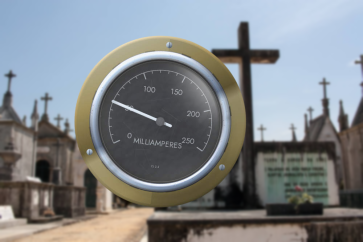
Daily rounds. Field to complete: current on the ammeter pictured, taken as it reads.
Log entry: 50 mA
